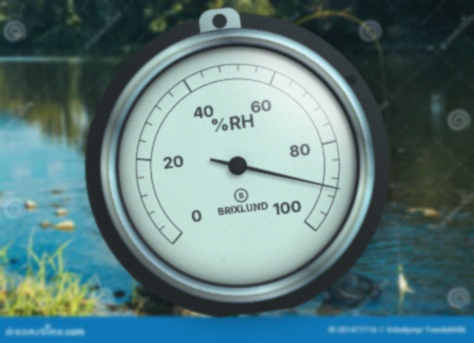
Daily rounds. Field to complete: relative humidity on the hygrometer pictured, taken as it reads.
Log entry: 90 %
